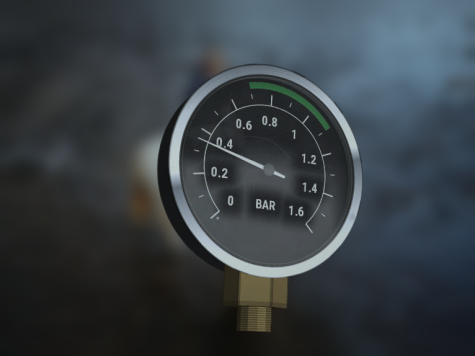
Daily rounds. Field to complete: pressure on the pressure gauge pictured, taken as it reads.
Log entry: 0.35 bar
